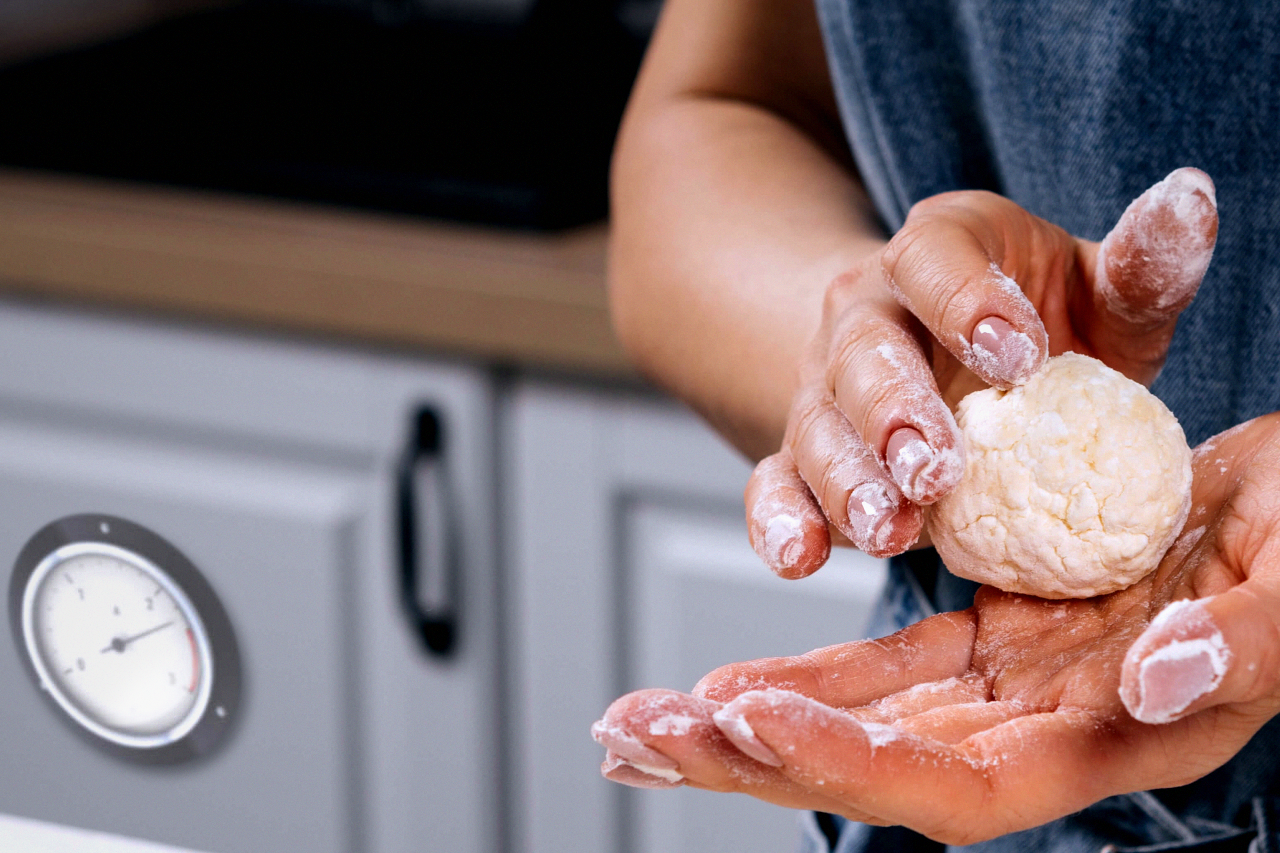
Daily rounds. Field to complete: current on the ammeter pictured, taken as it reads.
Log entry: 2.3 A
